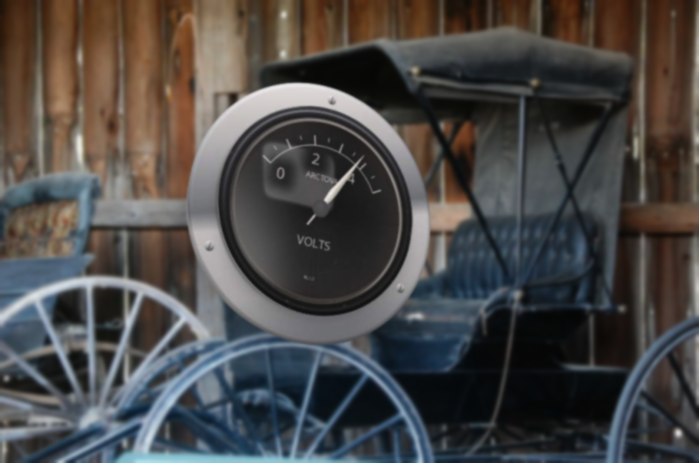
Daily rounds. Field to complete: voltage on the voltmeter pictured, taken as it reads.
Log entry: 3.75 V
